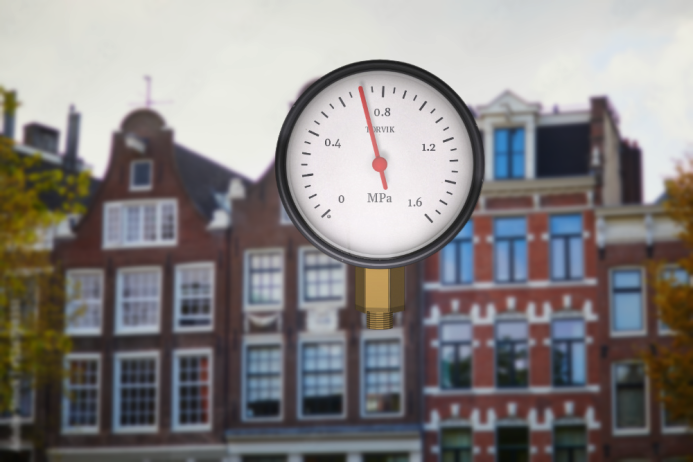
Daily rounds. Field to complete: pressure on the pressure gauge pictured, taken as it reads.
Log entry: 0.7 MPa
